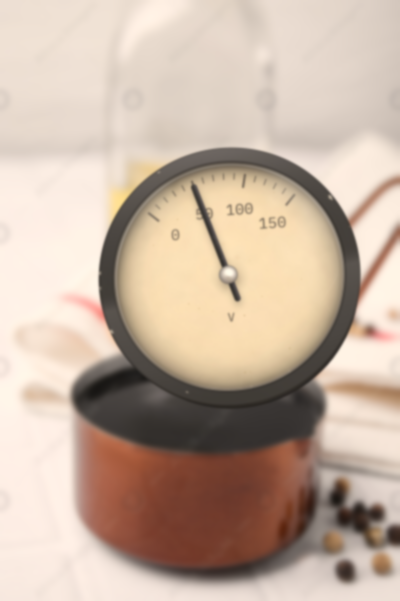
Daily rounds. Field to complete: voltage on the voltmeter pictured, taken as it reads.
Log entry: 50 V
